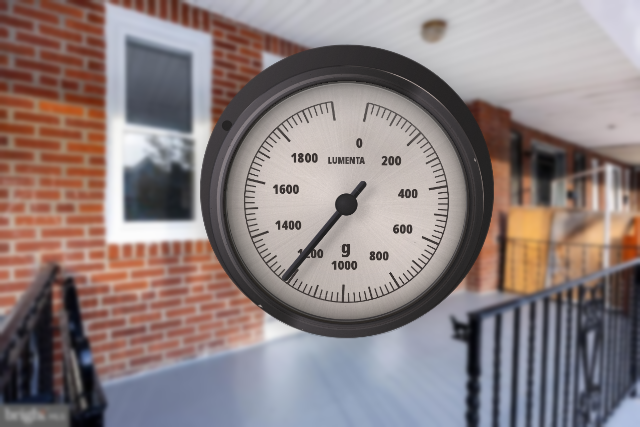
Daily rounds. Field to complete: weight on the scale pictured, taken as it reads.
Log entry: 1220 g
